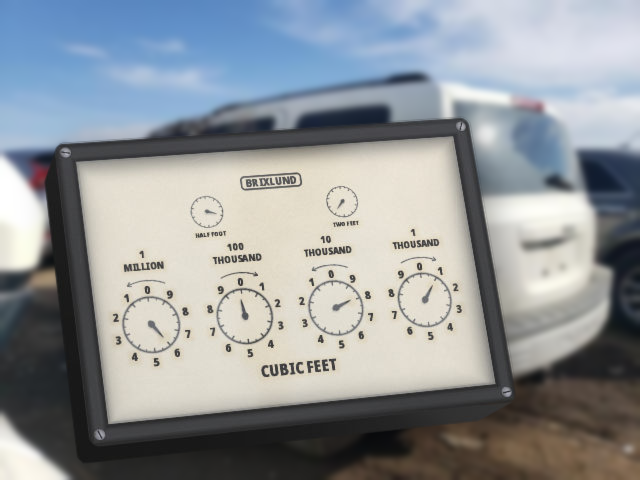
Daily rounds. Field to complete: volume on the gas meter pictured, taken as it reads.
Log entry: 598100 ft³
